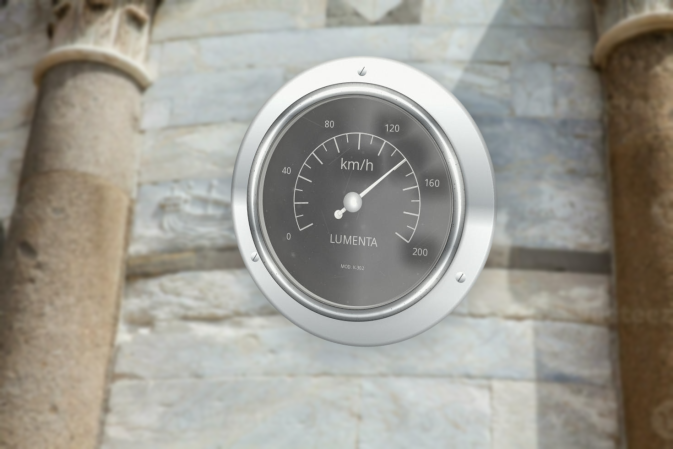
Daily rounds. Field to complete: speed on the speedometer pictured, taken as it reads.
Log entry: 140 km/h
